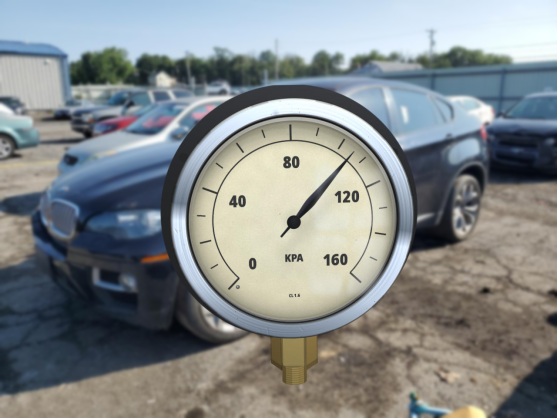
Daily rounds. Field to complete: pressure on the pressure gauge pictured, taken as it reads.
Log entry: 105 kPa
